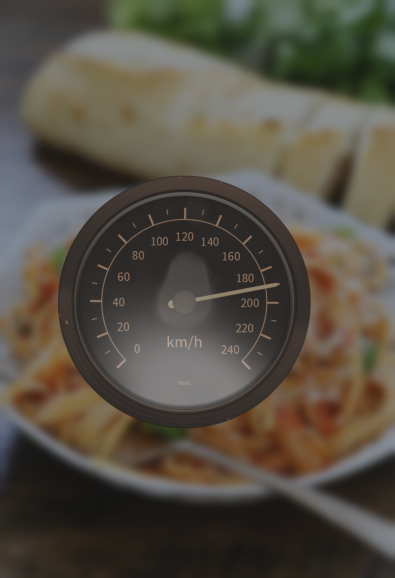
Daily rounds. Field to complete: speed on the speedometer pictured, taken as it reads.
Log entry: 190 km/h
